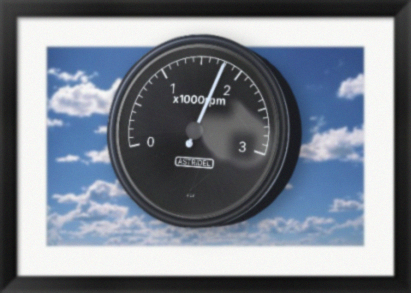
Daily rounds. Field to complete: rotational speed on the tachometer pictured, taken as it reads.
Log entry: 1800 rpm
